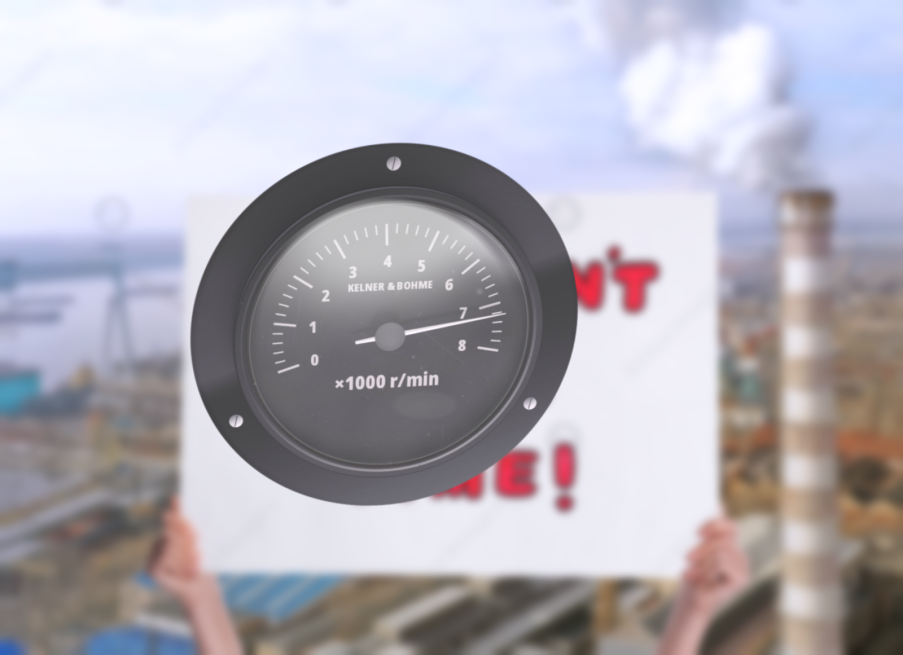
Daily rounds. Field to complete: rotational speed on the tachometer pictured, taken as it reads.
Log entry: 7200 rpm
